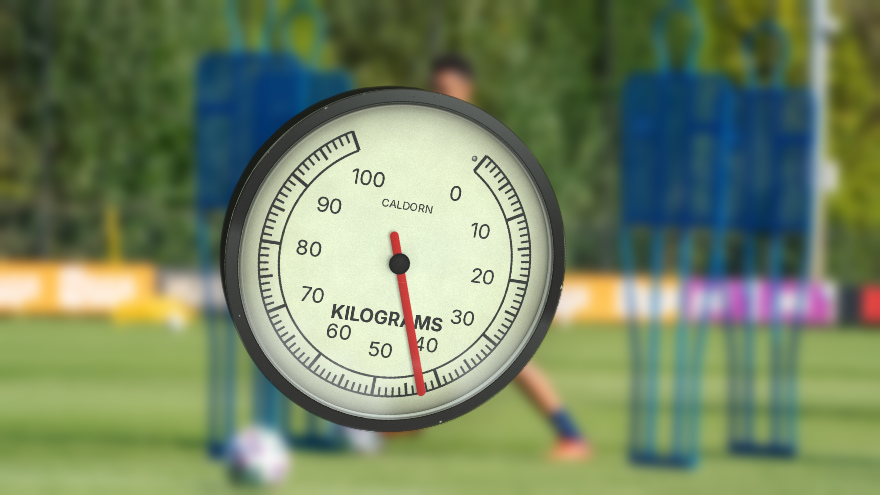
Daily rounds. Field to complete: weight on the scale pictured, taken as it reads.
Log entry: 43 kg
